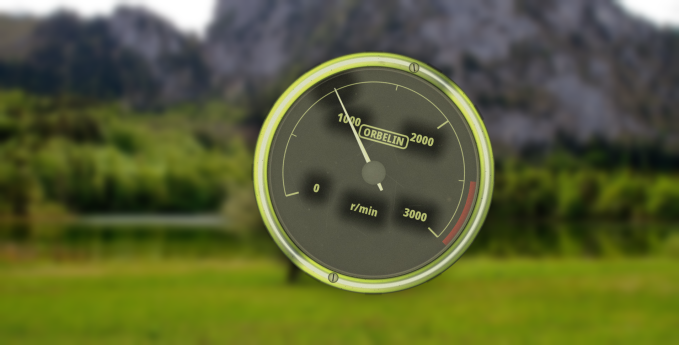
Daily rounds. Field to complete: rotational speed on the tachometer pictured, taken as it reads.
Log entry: 1000 rpm
